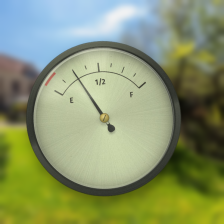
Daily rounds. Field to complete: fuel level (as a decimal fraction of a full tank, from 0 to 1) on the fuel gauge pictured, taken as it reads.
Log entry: 0.25
